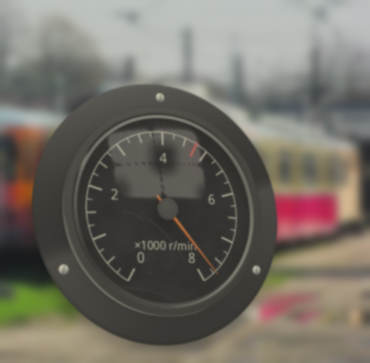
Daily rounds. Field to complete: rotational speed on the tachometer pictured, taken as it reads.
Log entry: 7750 rpm
